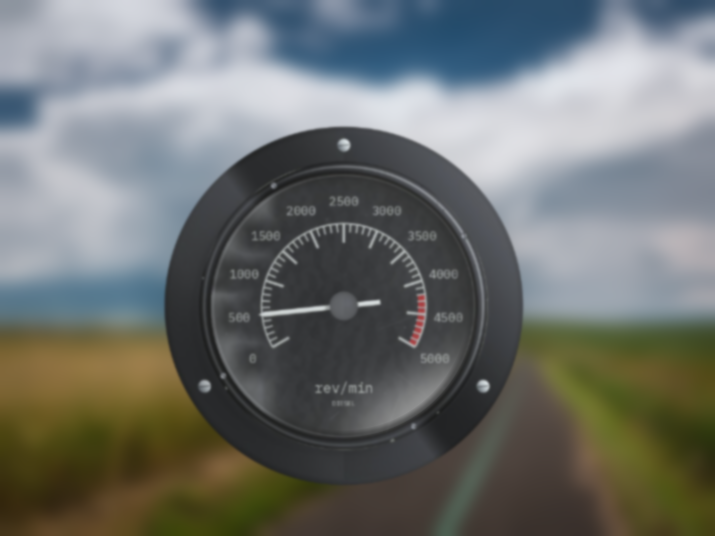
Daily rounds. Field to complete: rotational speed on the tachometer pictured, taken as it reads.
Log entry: 500 rpm
